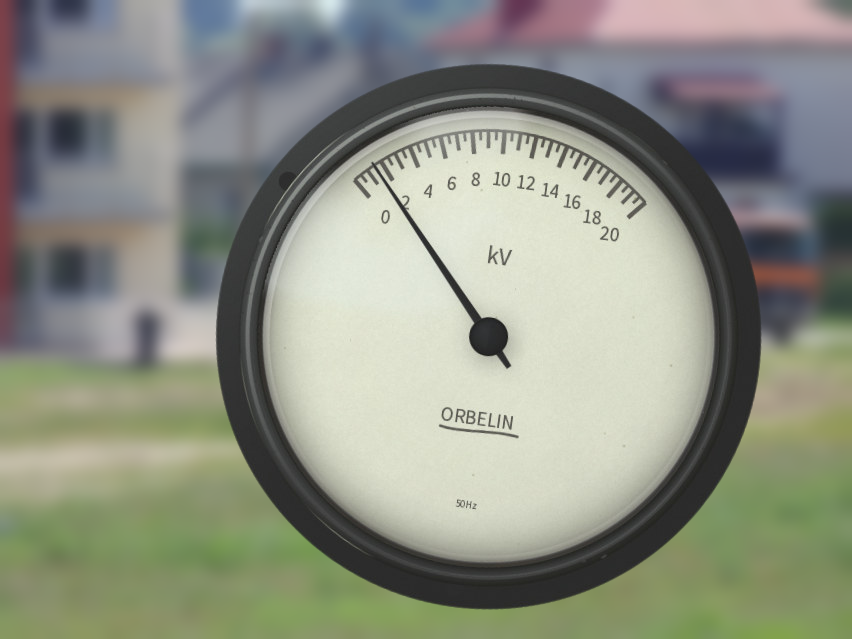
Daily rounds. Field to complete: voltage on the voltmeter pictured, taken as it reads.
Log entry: 1.5 kV
